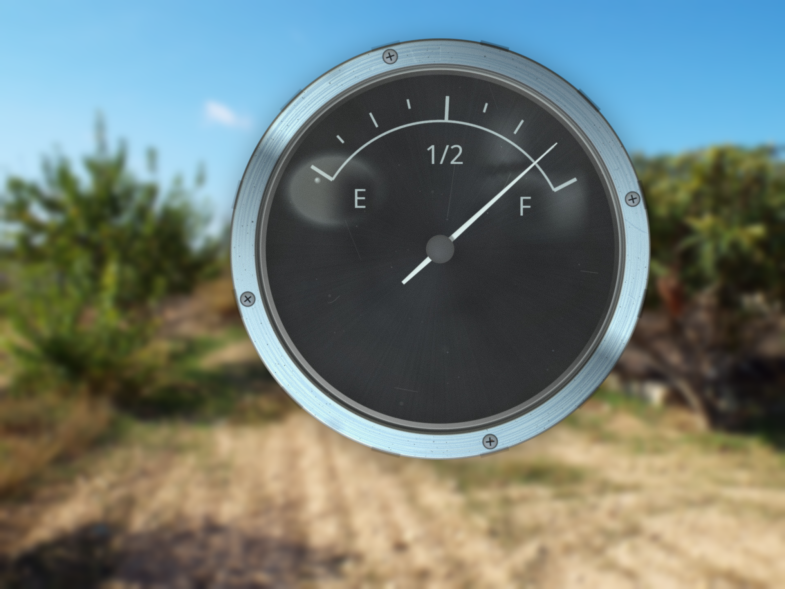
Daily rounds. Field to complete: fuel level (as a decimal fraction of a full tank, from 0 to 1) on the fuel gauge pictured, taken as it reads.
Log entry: 0.875
